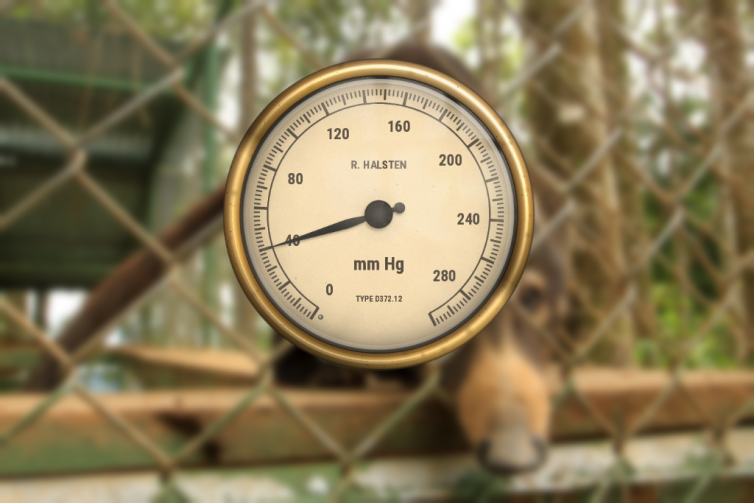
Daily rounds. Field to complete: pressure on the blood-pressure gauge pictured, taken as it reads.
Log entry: 40 mmHg
